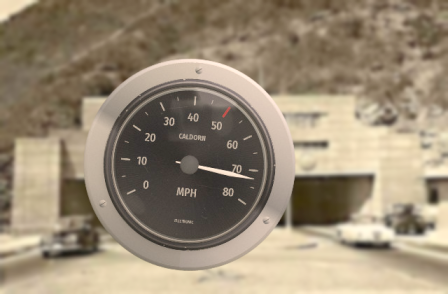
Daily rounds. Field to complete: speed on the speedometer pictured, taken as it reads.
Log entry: 72.5 mph
